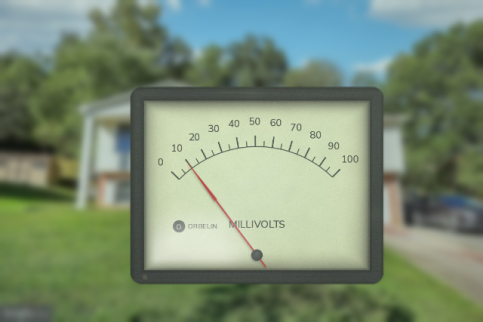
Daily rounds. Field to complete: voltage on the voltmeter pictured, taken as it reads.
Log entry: 10 mV
